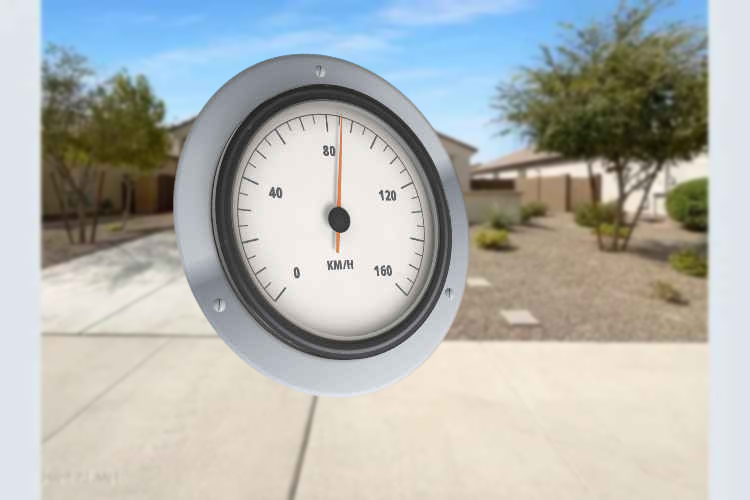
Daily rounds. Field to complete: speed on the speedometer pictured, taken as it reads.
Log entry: 85 km/h
